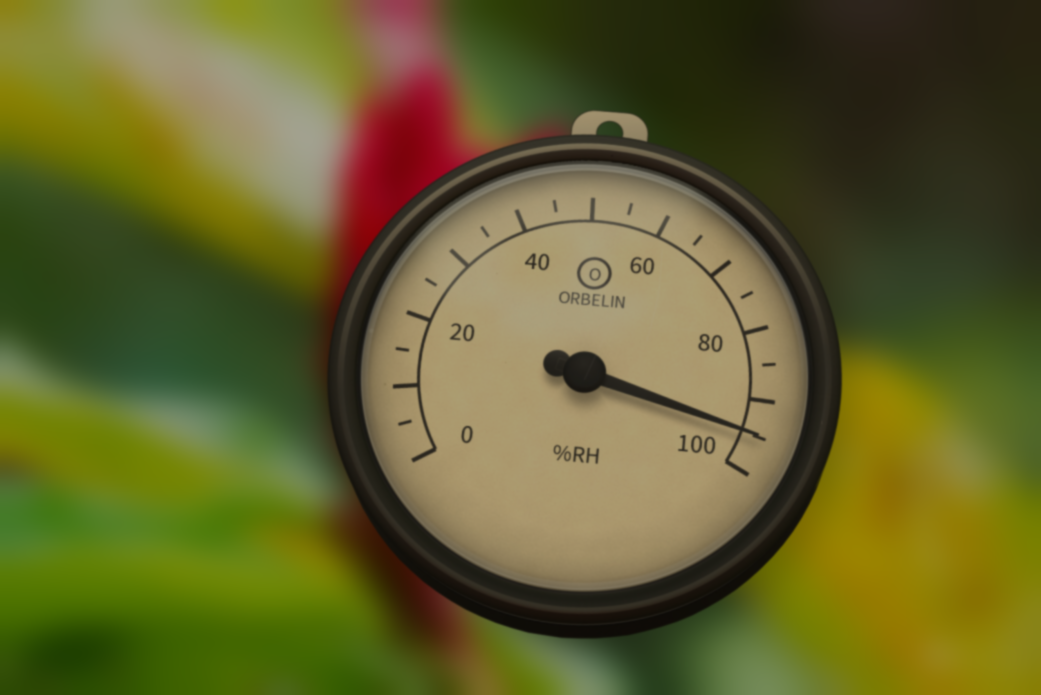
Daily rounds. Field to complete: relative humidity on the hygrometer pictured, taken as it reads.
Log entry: 95 %
